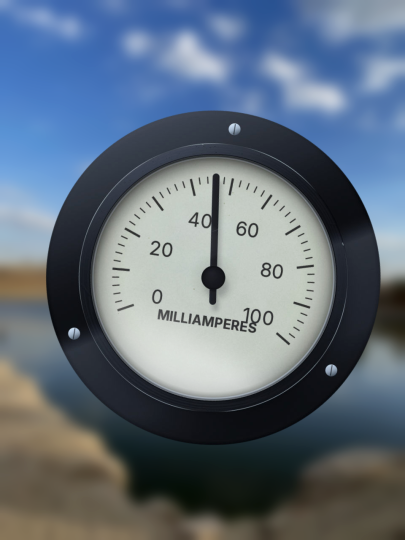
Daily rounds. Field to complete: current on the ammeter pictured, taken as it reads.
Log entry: 46 mA
